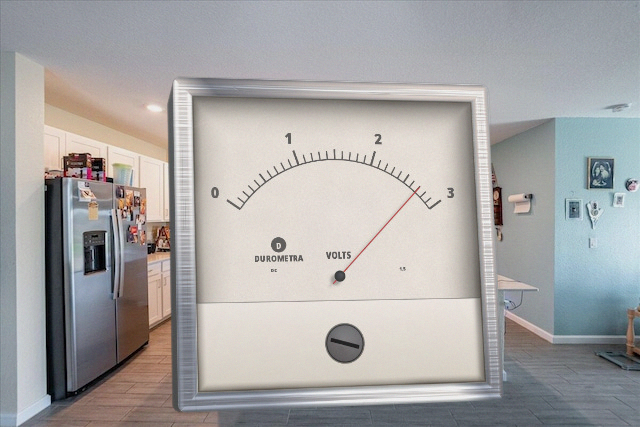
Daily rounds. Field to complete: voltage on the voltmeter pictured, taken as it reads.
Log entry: 2.7 V
